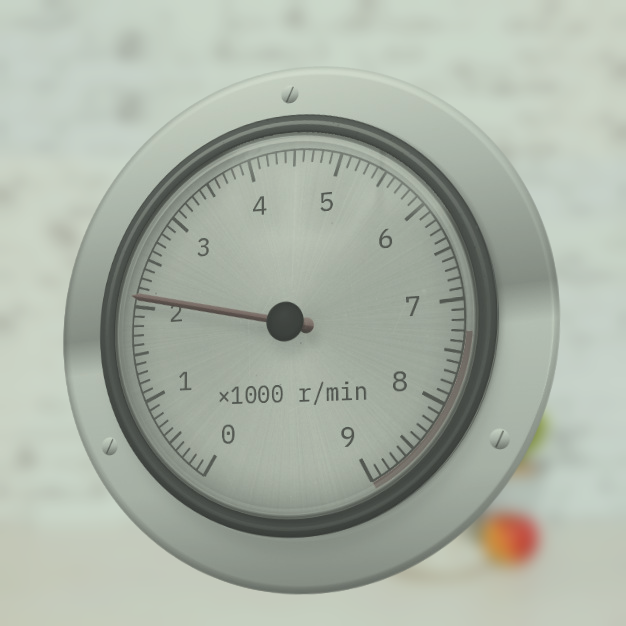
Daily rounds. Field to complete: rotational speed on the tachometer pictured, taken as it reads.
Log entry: 2100 rpm
